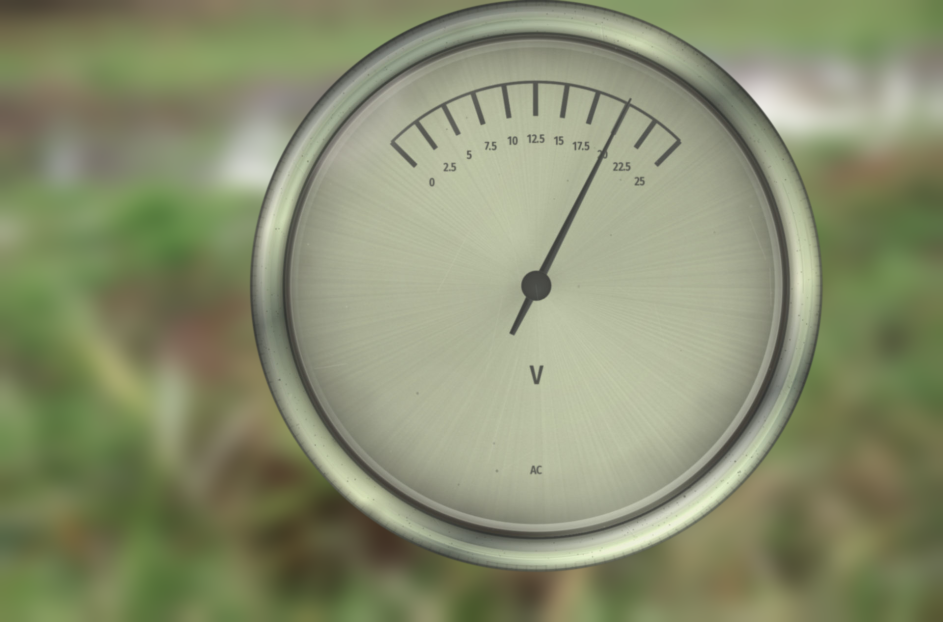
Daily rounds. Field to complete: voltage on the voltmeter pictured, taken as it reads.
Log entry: 20 V
